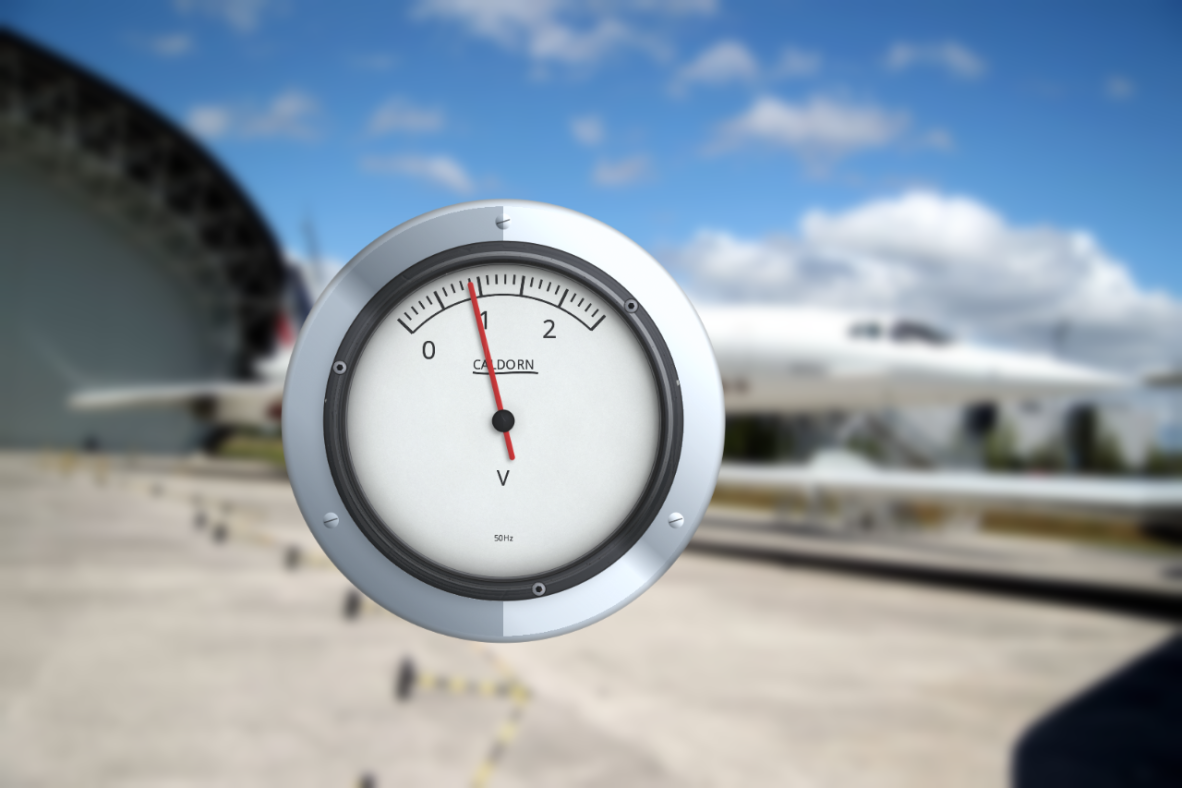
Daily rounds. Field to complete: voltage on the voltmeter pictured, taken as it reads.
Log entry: 0.9 V
